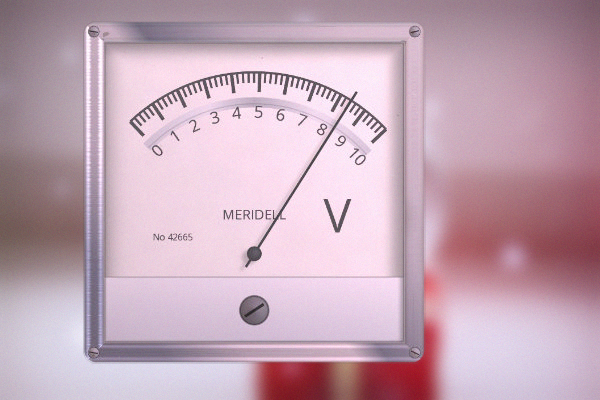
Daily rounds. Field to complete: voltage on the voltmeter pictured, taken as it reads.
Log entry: 8.4 V
